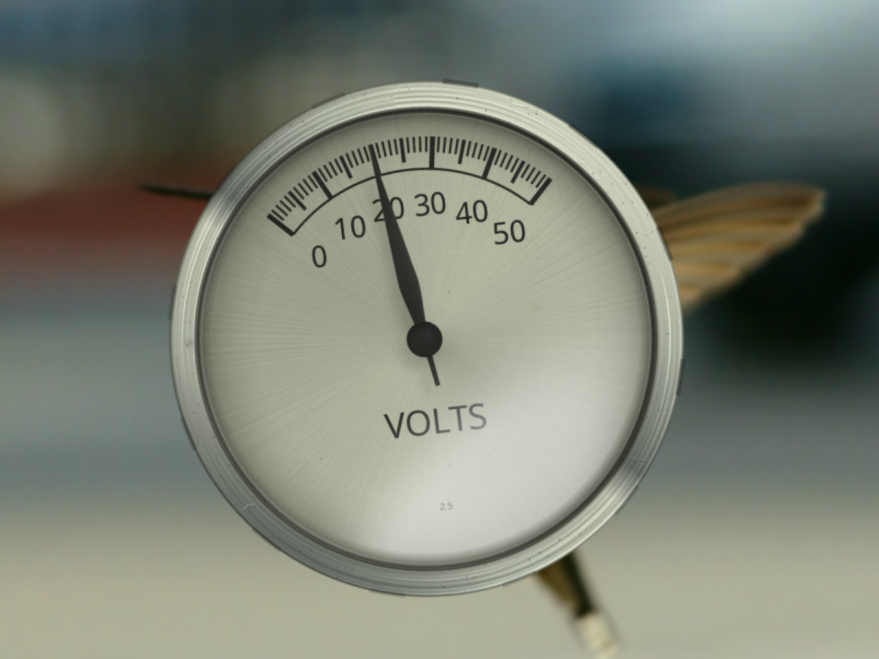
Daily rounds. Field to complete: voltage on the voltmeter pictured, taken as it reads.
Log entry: 20 V
